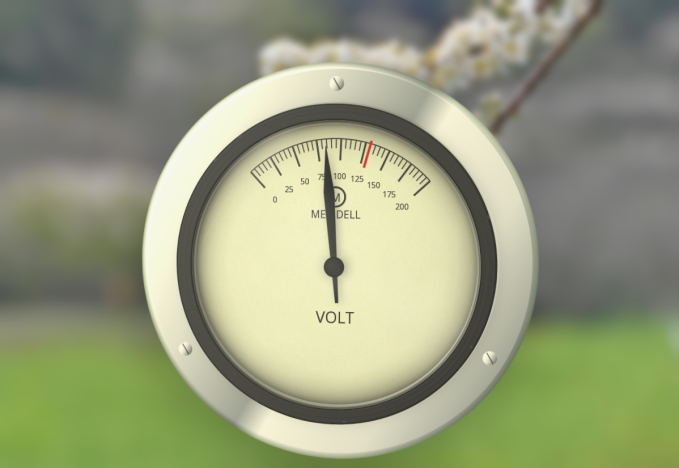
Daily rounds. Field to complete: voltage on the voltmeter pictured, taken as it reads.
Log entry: 85 V
